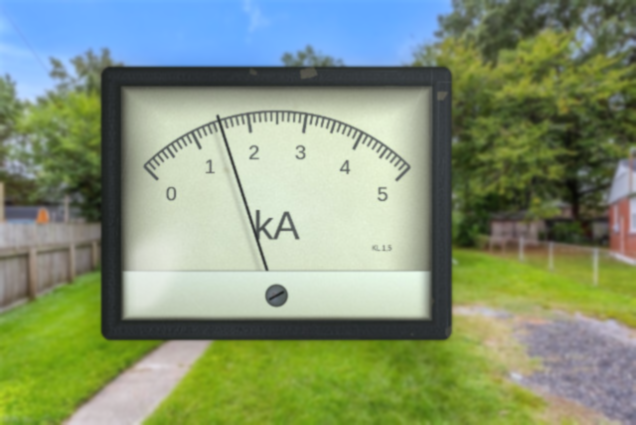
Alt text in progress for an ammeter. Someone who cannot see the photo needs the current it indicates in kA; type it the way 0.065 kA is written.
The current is 1.5 kA
